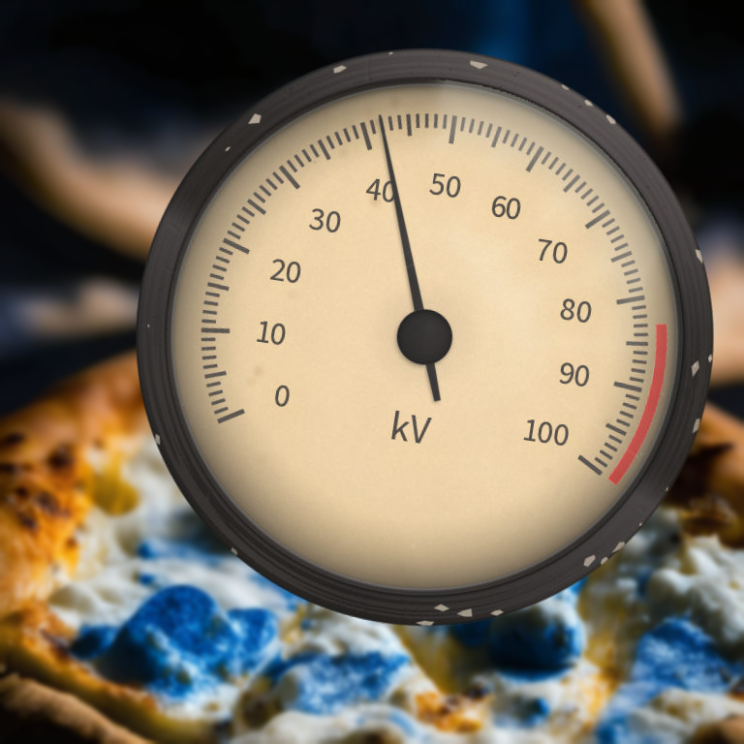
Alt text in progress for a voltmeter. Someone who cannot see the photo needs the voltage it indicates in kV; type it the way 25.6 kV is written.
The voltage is 42 kV
